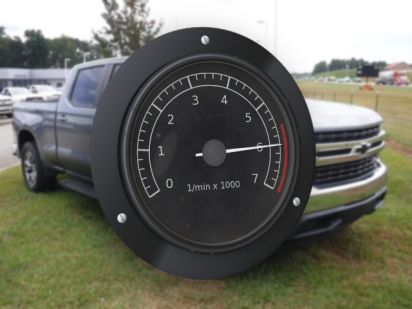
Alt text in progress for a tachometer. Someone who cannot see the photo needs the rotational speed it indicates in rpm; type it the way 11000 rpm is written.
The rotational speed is 6000 rpm
